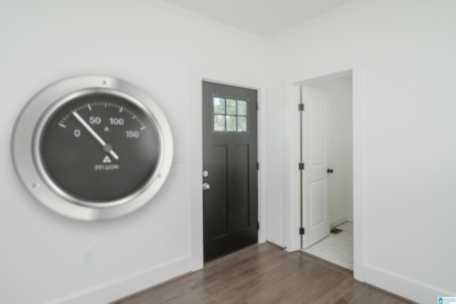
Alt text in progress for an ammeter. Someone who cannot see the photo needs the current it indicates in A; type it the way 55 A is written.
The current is 25 A
